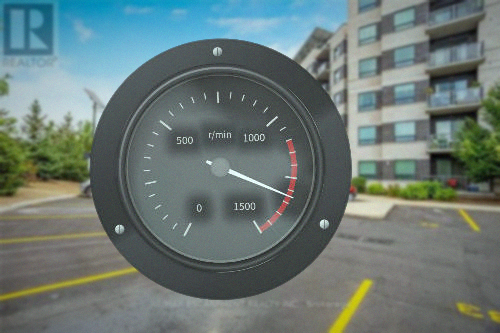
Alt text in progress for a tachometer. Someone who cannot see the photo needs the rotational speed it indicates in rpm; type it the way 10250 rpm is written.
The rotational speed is 1325 rpm
